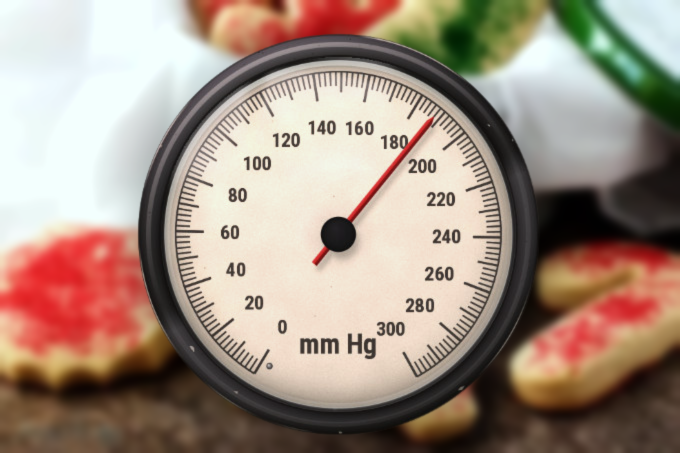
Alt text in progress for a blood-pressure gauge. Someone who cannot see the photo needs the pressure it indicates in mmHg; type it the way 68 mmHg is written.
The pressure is 188 mmHg
